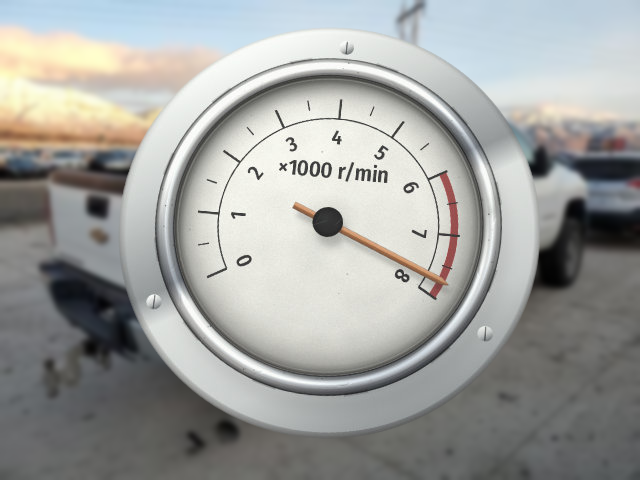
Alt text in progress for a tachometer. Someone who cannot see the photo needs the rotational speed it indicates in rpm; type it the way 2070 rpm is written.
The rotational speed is 7750 rpm
